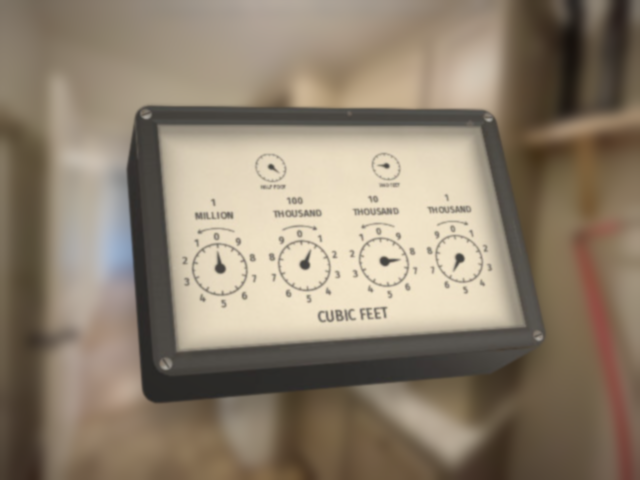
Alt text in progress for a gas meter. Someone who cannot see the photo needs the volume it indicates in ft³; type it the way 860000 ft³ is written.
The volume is 7600 ft³
